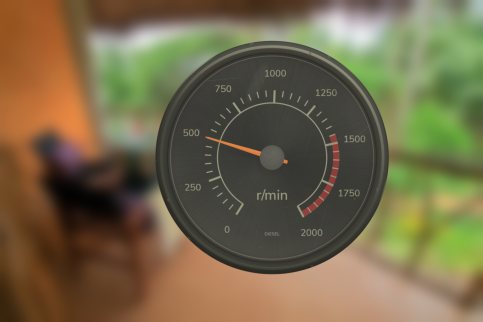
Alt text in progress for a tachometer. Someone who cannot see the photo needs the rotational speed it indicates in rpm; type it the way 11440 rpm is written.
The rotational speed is 500 rpm
